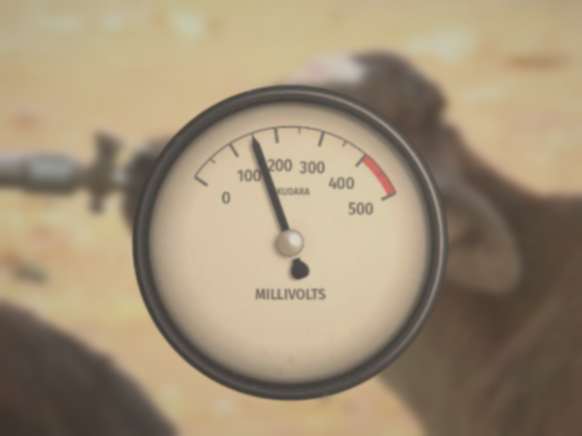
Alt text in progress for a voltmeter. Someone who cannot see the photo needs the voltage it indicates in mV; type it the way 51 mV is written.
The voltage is 150 mV
